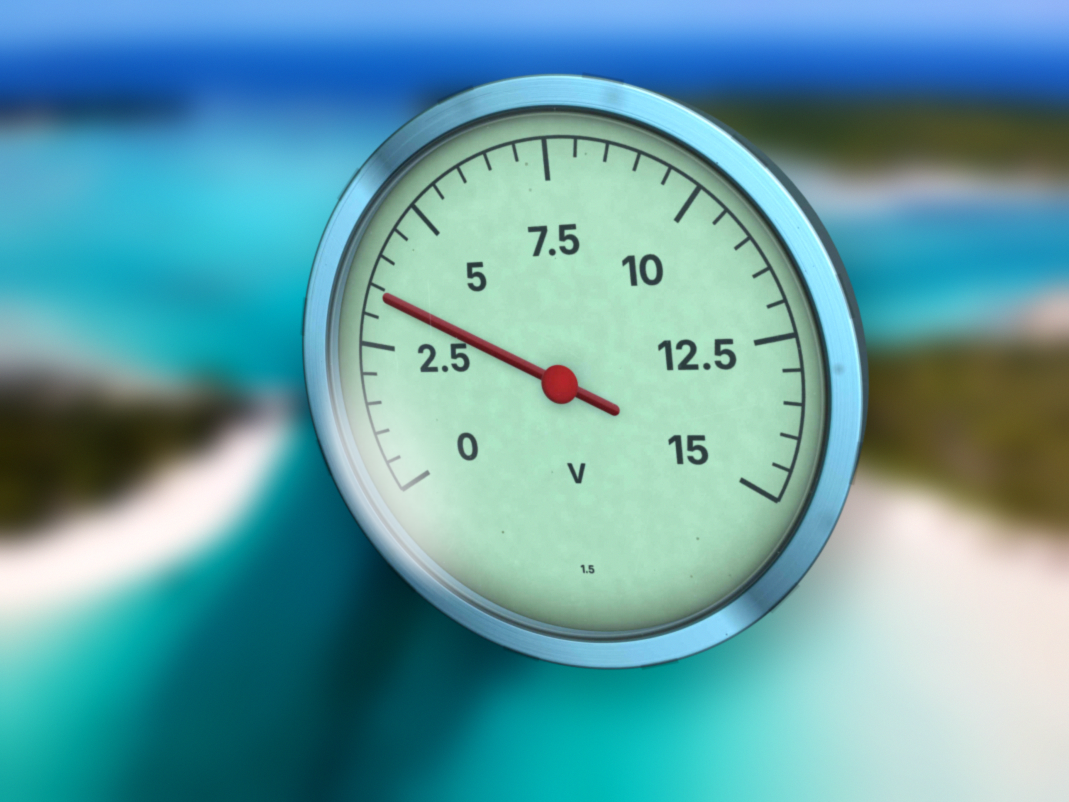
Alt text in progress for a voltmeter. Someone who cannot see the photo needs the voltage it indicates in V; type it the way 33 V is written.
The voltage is 3.5 V
